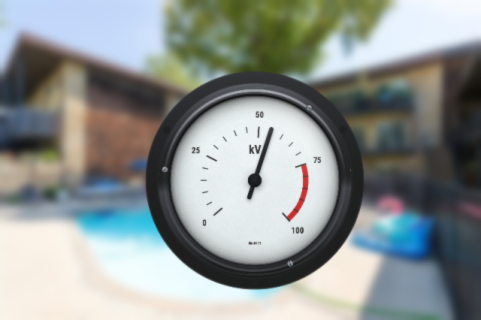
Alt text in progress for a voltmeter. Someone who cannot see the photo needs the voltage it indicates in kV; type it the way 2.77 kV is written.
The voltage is 55 kV
